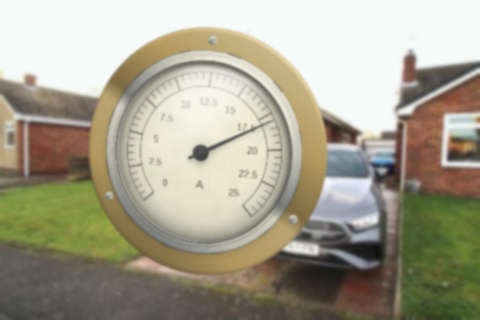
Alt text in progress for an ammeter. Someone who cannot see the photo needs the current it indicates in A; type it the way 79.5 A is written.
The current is 18 A
